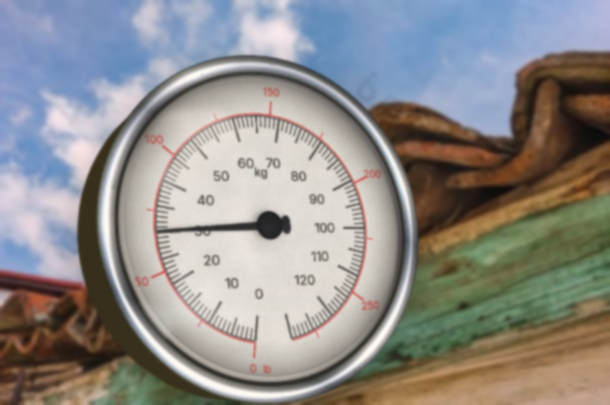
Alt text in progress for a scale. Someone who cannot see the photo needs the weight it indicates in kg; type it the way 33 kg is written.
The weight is 30 kg
